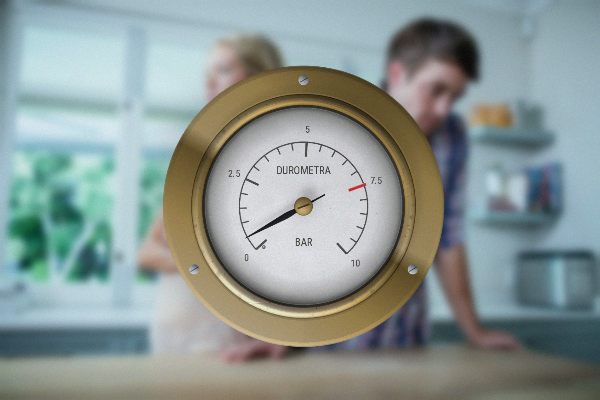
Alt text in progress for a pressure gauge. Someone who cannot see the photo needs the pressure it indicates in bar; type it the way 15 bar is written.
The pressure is 0.5 bar
